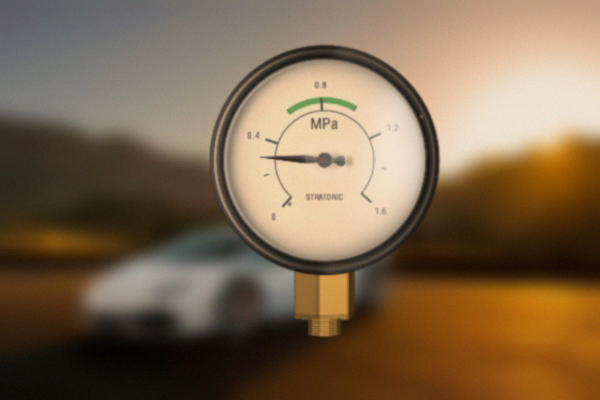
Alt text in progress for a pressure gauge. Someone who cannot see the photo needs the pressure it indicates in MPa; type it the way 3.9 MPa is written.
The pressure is 0.3 MPa
